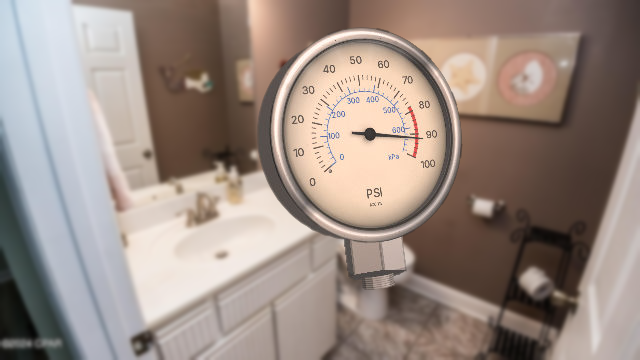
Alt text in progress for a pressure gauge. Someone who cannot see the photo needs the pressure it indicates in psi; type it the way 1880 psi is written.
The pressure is 92 psi
